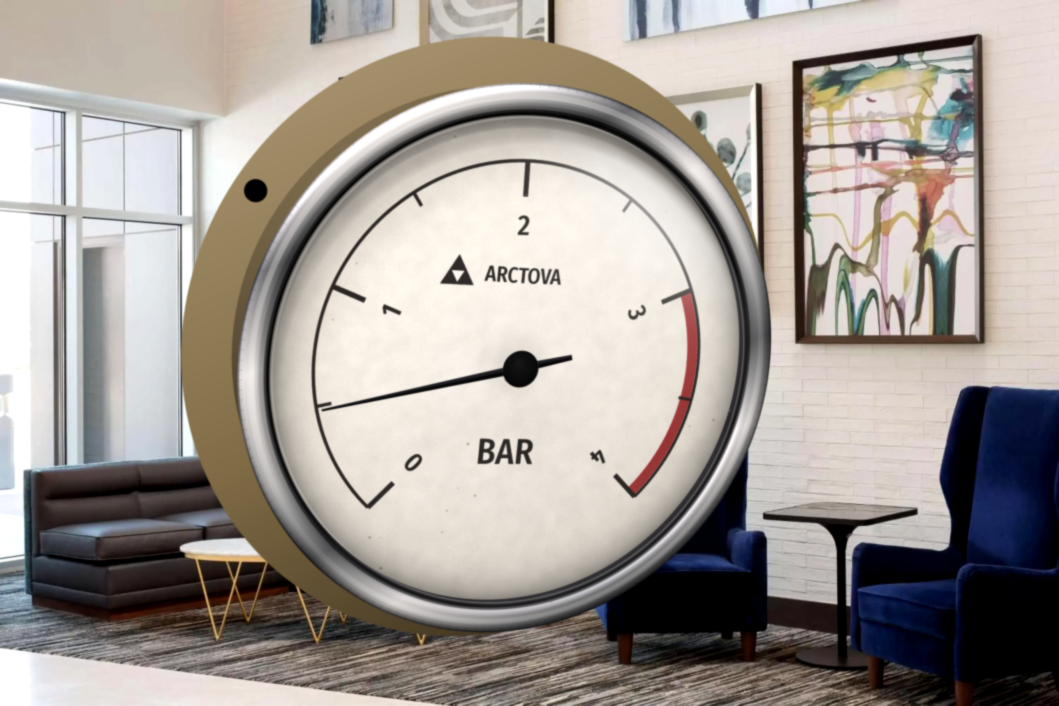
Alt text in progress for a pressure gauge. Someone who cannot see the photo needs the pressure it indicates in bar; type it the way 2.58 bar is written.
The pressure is 0.5 bar
